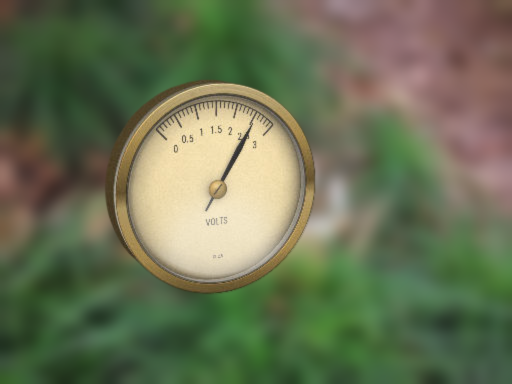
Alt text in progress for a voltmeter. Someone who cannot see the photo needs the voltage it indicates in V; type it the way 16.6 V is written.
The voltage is 2.5 V
